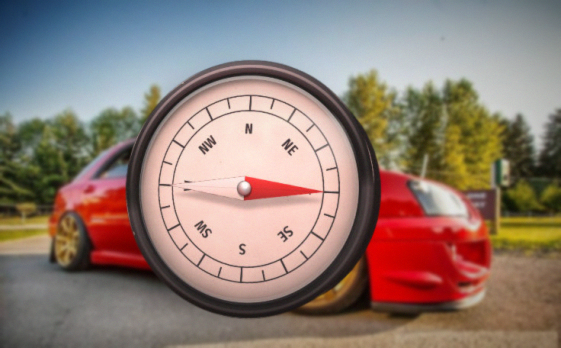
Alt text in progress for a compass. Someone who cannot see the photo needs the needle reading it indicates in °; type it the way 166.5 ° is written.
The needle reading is 90 °
